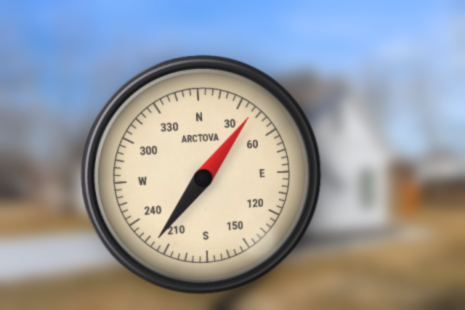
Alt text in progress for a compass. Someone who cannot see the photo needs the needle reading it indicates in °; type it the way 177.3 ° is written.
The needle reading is 40 °
